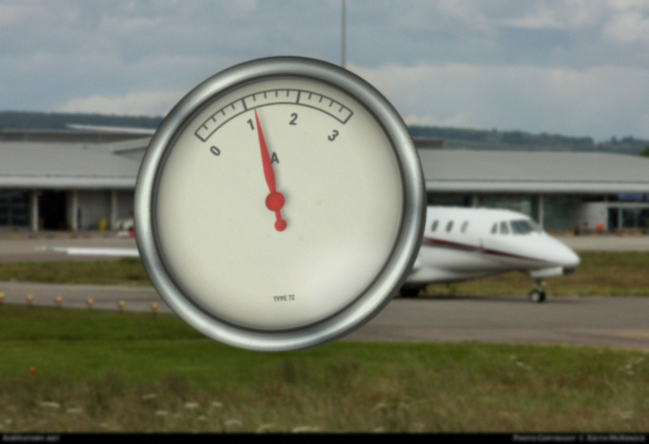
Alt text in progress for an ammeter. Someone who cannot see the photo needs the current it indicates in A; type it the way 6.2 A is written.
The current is 1.2 A
